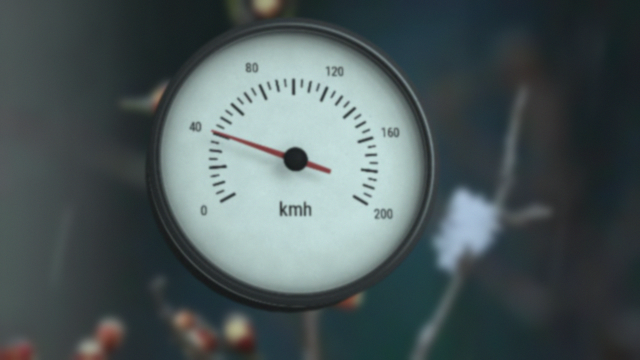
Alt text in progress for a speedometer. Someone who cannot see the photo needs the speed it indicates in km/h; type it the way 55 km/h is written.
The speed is 40 km/h
